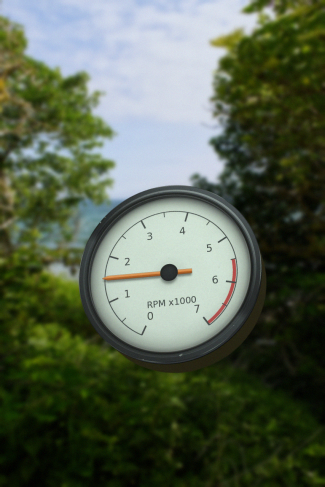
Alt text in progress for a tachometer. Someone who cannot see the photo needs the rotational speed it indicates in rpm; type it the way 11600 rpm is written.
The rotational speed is 1500 rpm
